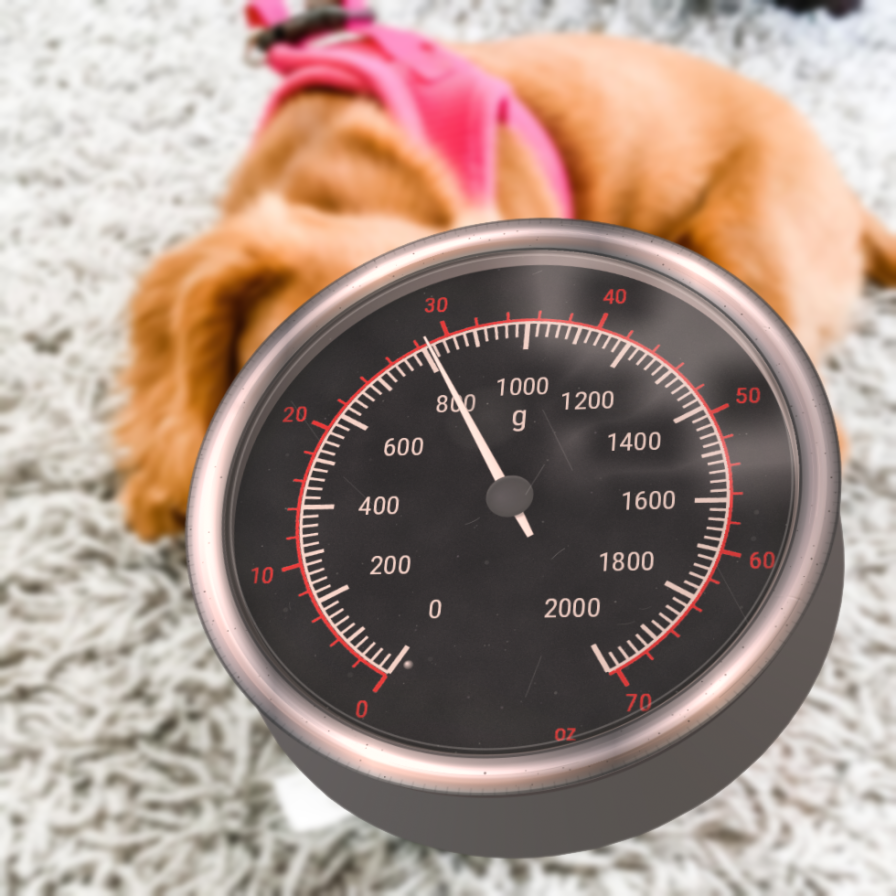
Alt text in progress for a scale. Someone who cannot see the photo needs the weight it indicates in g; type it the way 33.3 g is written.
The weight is 810 g
